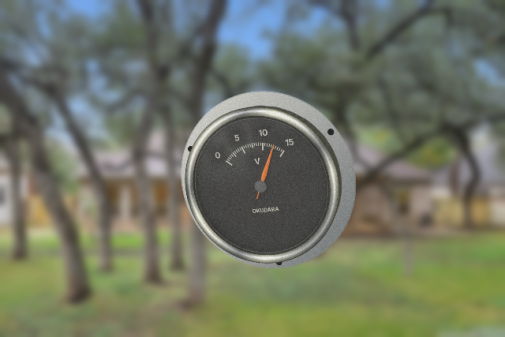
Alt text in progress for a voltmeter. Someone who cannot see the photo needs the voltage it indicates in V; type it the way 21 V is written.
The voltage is 12.5 V
